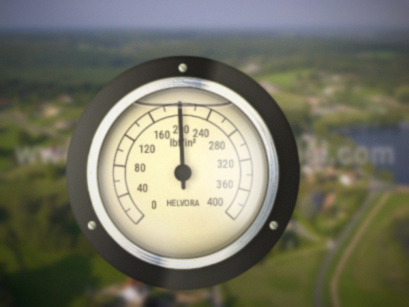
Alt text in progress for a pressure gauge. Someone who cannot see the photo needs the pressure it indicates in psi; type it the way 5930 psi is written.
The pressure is 200 psi
